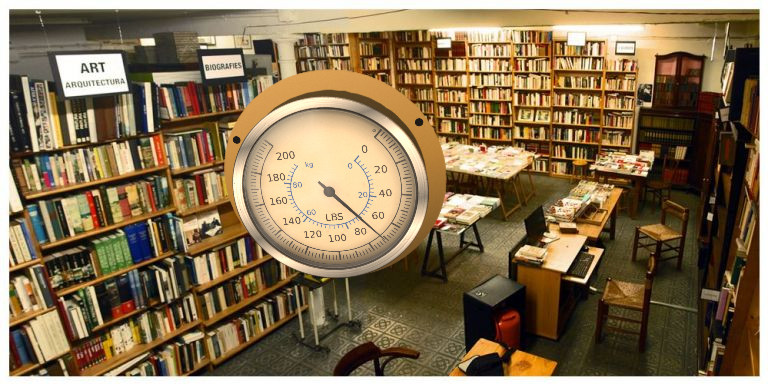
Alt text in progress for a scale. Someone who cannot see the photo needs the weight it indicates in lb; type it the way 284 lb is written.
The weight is 70 lb
